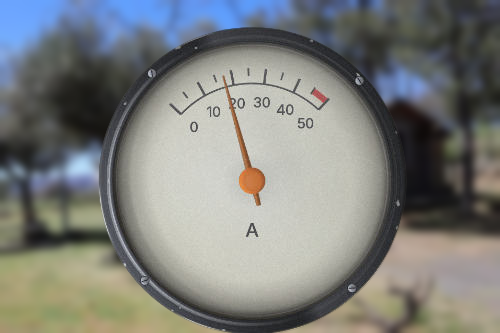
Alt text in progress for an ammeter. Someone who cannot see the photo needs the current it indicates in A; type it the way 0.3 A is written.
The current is 17.5 A
